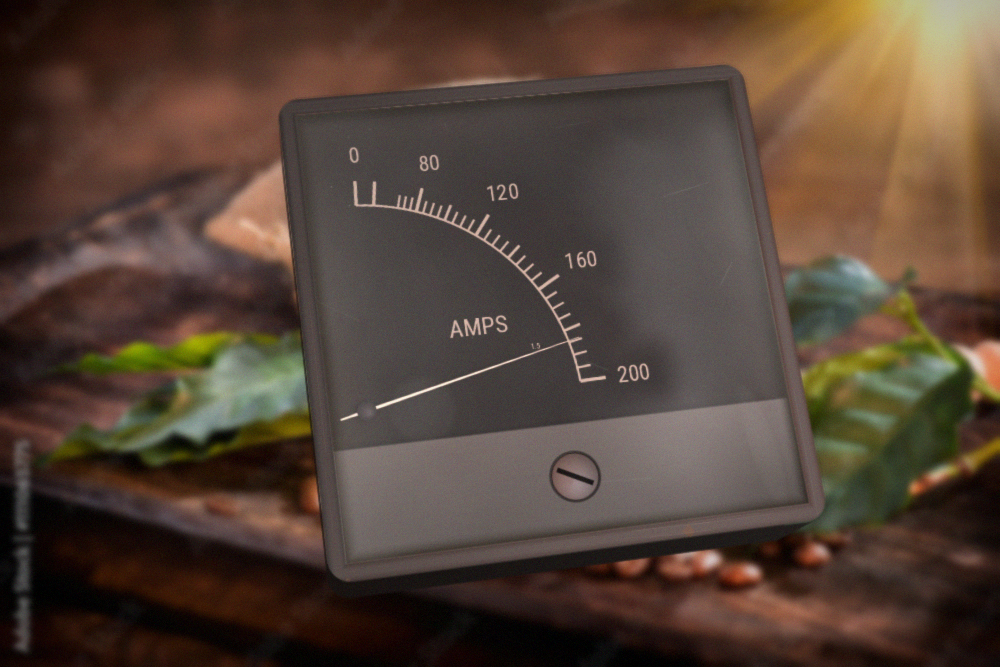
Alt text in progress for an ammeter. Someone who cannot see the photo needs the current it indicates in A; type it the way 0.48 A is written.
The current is 185 A
